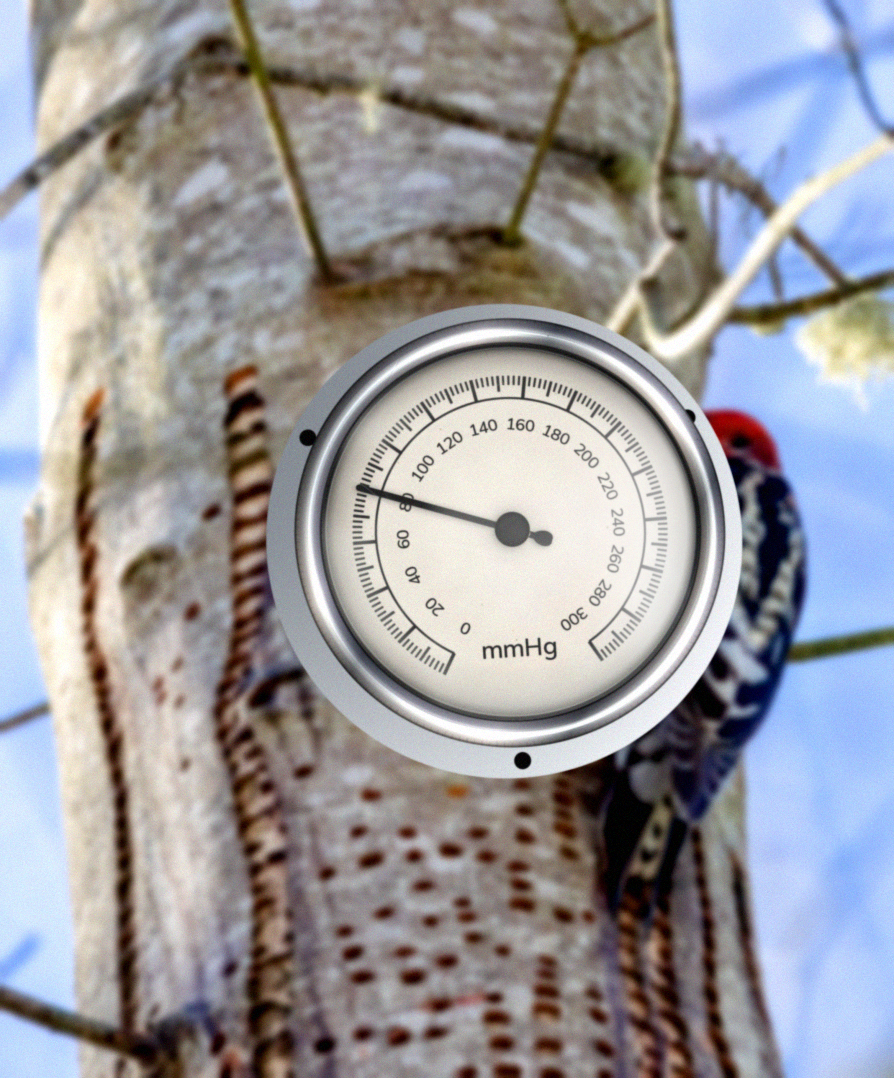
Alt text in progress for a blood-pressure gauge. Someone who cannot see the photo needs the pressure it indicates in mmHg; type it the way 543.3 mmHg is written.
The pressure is 80 mmHg
